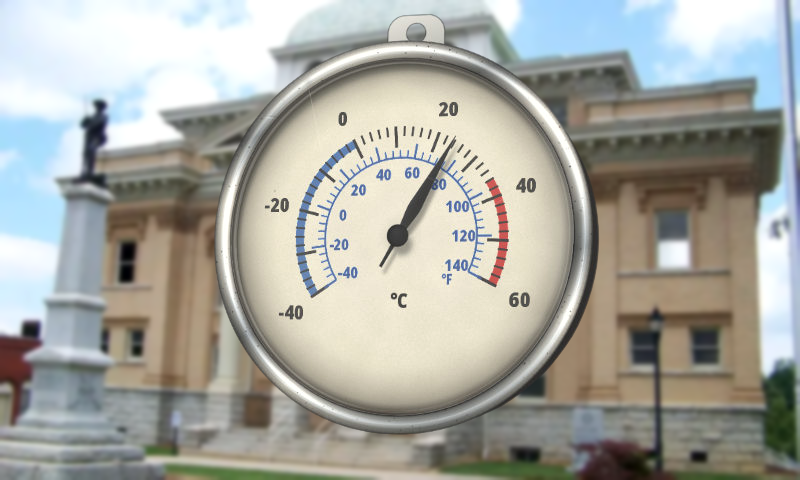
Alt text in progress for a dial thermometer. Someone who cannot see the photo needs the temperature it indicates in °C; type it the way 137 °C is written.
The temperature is 24 °C
